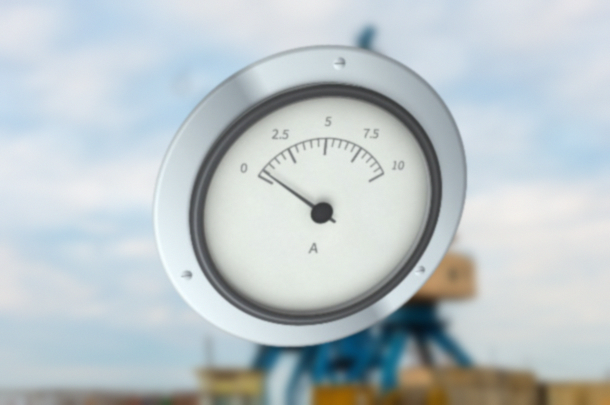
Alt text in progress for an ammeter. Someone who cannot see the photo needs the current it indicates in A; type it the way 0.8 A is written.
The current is 0.5 A
